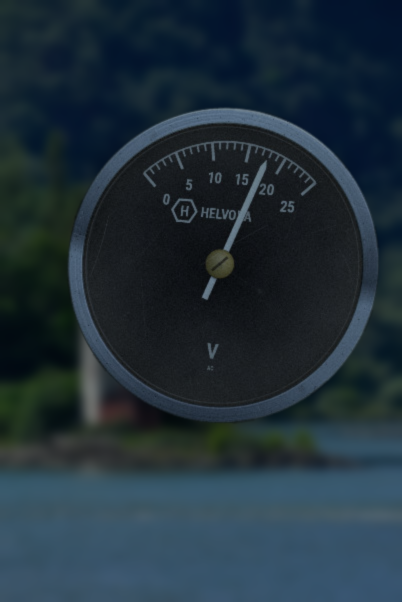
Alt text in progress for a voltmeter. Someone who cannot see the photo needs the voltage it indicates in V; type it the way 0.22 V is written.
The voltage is 18 V
